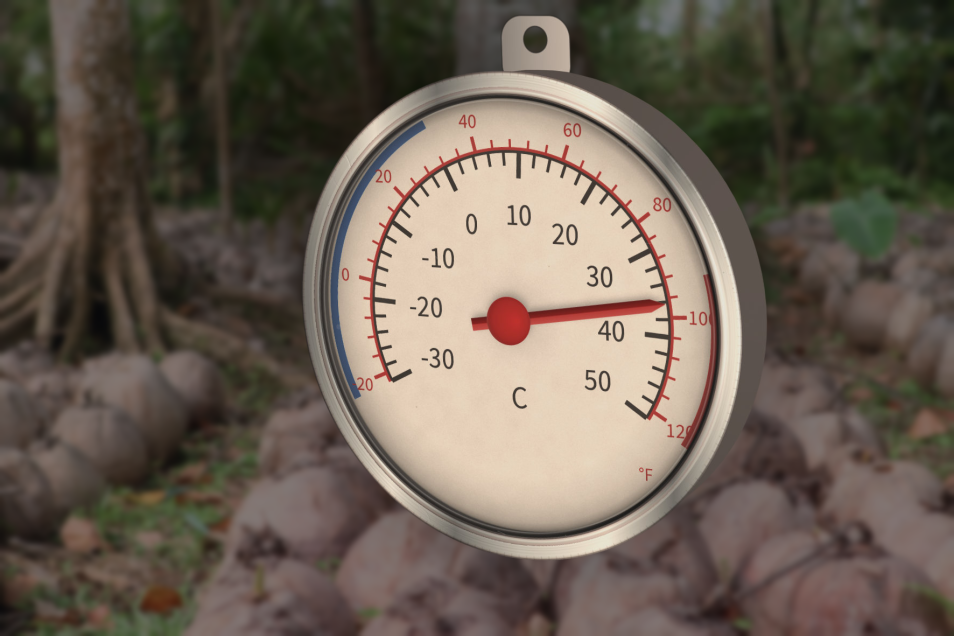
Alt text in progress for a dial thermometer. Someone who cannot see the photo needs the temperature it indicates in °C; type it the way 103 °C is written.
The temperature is 36 °C
